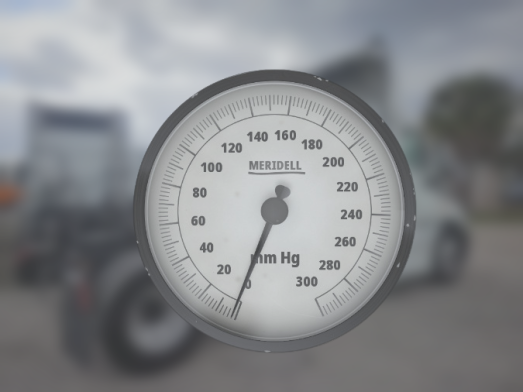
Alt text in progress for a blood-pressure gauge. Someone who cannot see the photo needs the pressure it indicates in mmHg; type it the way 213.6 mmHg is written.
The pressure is 2 mmHg
